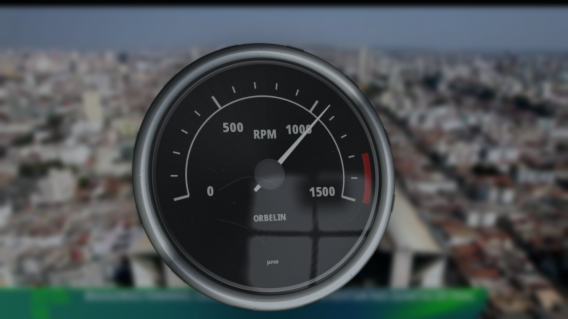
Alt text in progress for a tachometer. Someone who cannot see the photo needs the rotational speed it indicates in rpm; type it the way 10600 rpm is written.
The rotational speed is 1050 rpm
